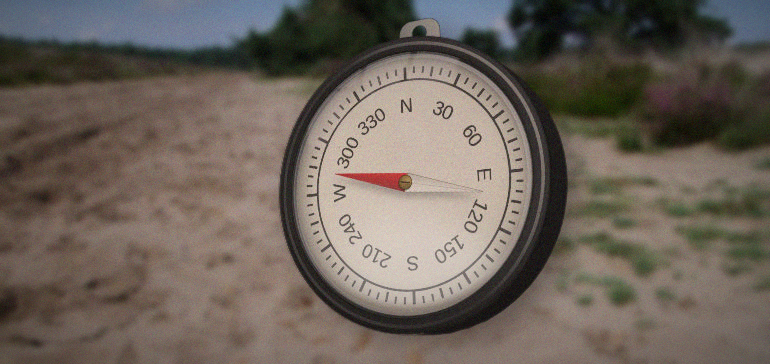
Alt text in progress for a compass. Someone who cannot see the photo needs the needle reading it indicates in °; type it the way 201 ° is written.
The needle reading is 282.5 °
